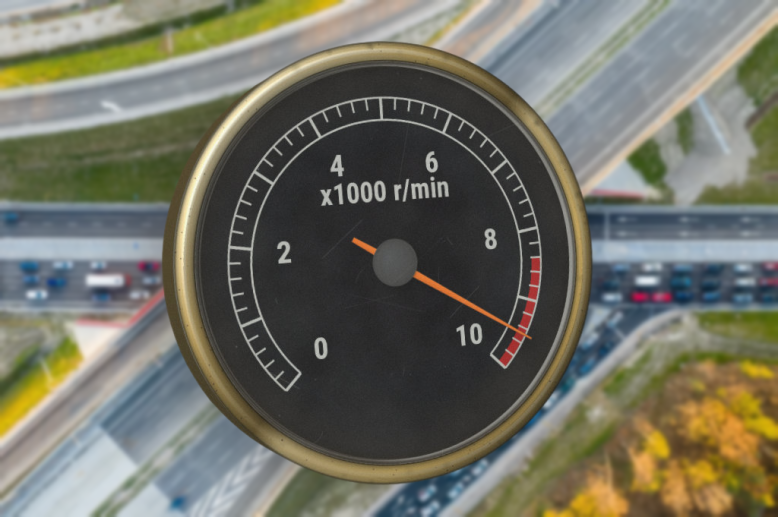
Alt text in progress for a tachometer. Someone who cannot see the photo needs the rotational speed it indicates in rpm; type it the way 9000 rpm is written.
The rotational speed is 9500 rpm
